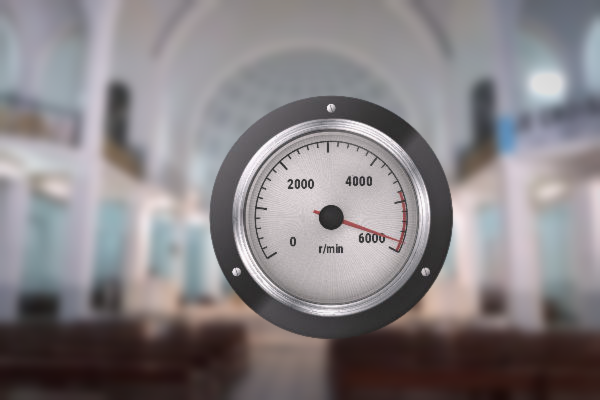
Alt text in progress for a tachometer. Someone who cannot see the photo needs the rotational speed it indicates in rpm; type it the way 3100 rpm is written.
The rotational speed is 5800 rpm
